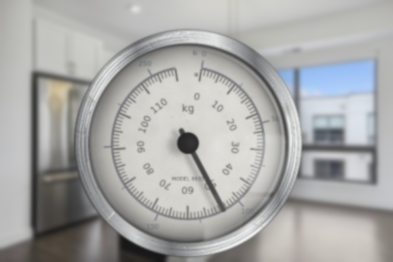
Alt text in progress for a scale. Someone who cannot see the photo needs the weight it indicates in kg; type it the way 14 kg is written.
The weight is 50 kg
